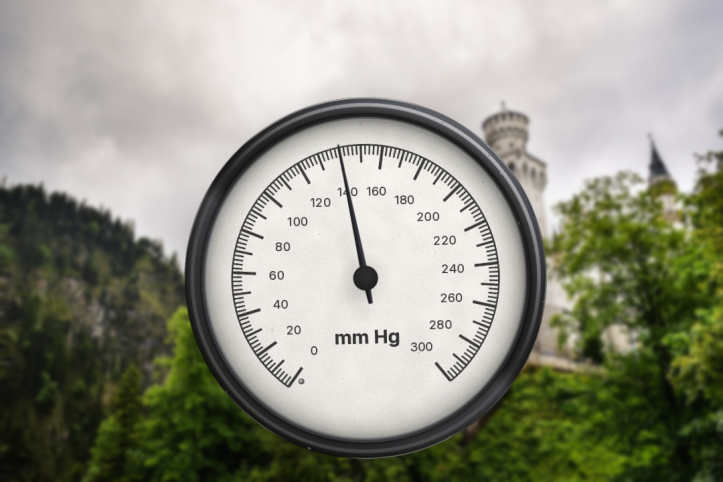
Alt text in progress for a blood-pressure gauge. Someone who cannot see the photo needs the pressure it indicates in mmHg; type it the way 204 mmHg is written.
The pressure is 140 mmHg
